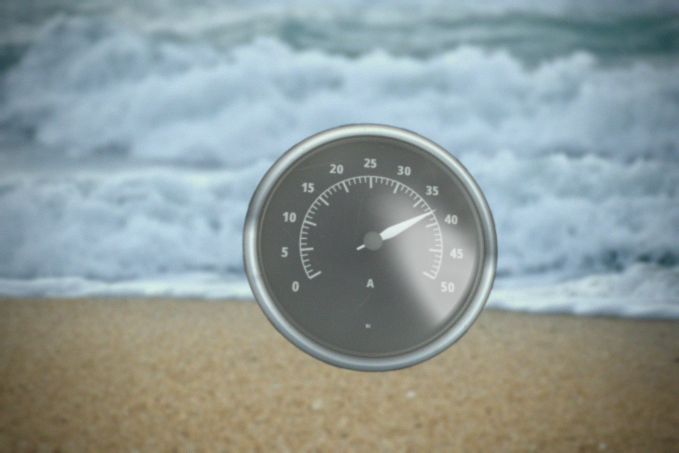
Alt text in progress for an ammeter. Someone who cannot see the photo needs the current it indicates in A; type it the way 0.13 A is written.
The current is 38 A
